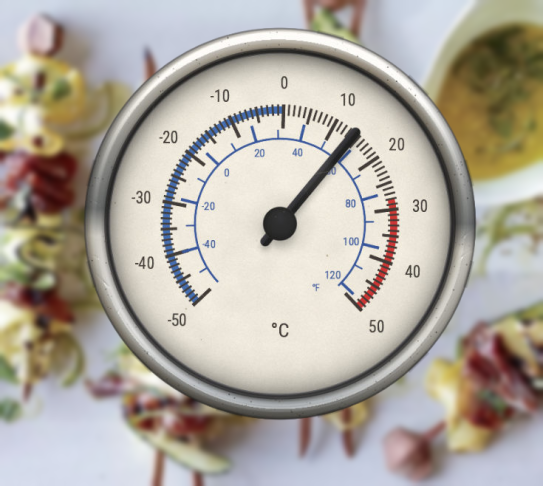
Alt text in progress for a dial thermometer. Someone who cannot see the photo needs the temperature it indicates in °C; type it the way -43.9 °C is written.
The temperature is 14 °C
